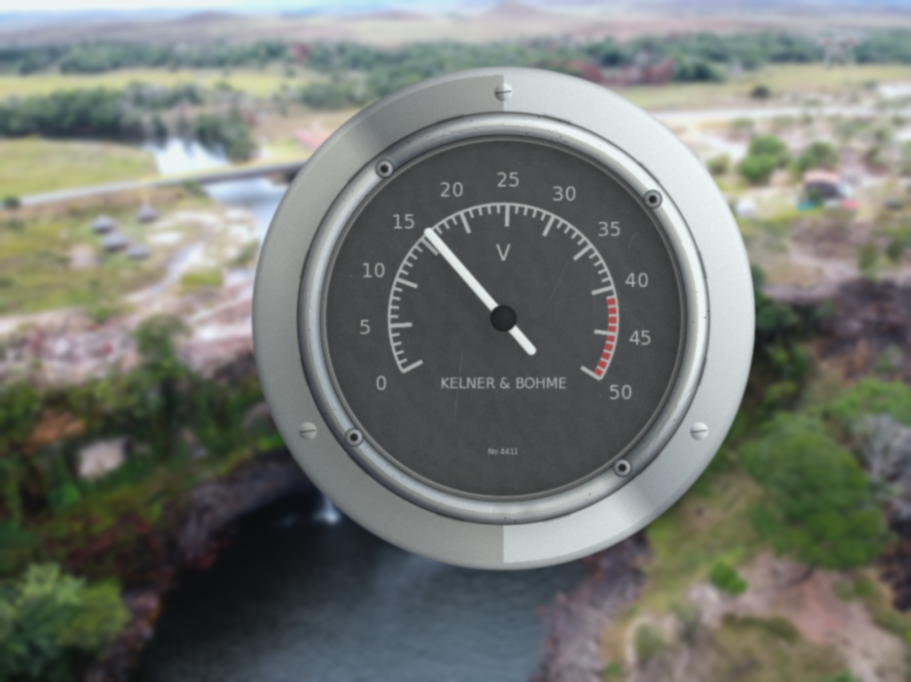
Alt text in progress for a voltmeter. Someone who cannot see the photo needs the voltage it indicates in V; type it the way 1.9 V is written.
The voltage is 16 V
